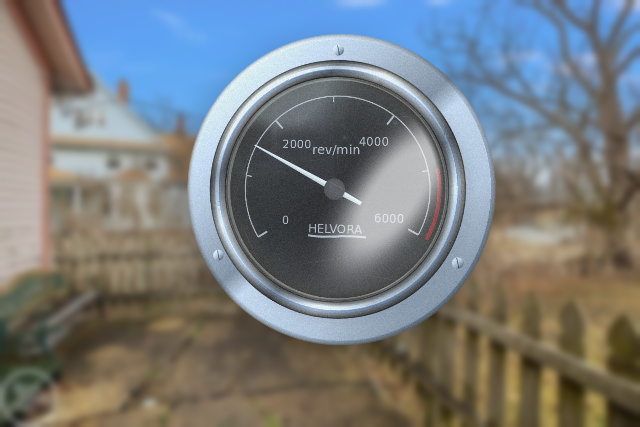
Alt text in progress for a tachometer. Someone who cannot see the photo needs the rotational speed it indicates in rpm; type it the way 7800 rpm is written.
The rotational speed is 1500 rpm
